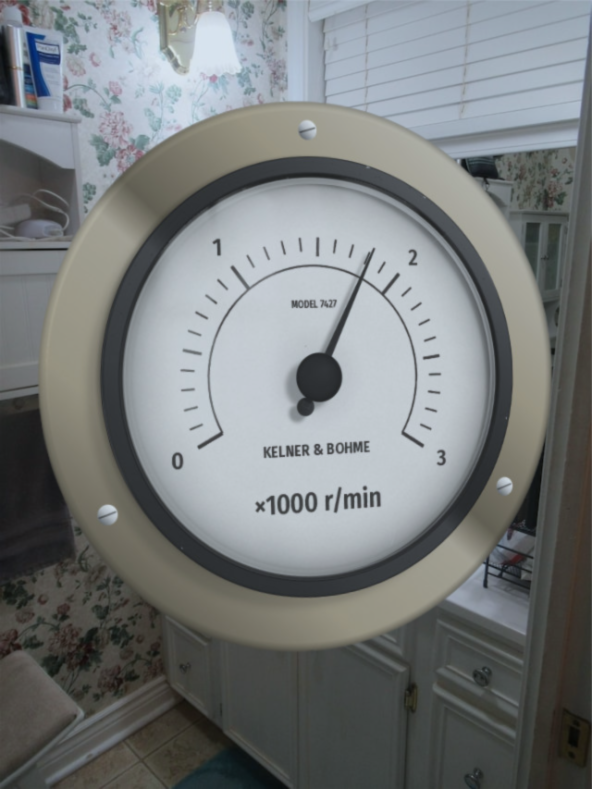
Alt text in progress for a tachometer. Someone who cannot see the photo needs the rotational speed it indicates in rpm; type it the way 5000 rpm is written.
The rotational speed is 1800 rpm
